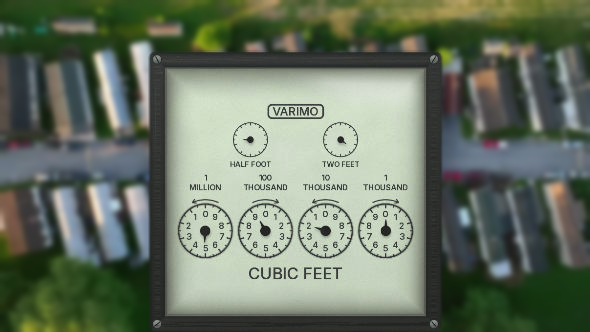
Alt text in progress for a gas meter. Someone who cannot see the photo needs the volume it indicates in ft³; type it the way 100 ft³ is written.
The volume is 492000 ft³
